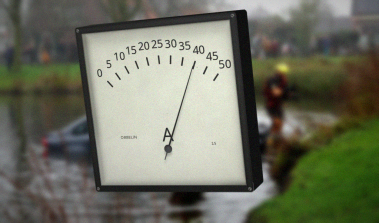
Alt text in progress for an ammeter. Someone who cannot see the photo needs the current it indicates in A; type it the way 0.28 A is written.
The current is 40 A
